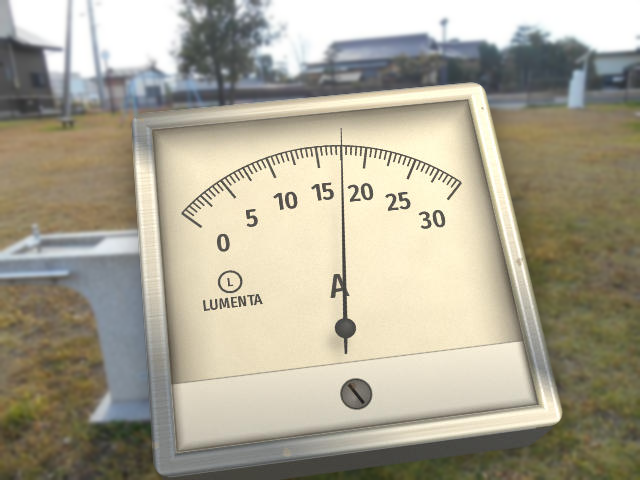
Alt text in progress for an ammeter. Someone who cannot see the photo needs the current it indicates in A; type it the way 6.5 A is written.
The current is 17.5 A
